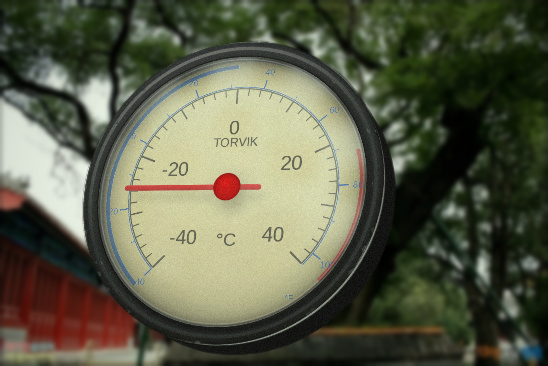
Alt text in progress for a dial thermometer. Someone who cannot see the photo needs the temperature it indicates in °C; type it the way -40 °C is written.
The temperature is -26 °C
